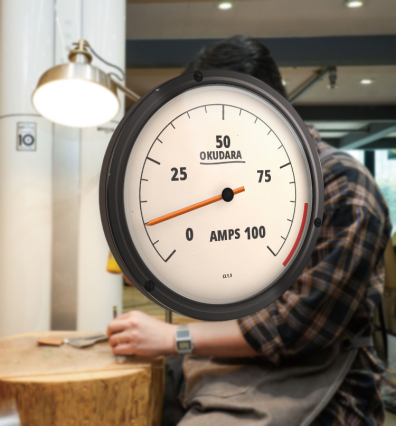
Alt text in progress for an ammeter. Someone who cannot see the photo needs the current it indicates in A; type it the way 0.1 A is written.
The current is 10 A
